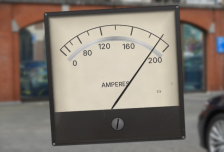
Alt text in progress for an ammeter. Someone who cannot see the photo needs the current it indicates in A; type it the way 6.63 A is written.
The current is 190 A
